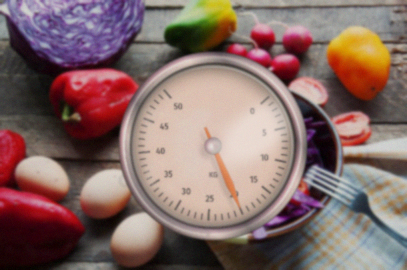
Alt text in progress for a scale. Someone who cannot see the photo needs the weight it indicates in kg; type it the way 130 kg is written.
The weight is 20 kg
